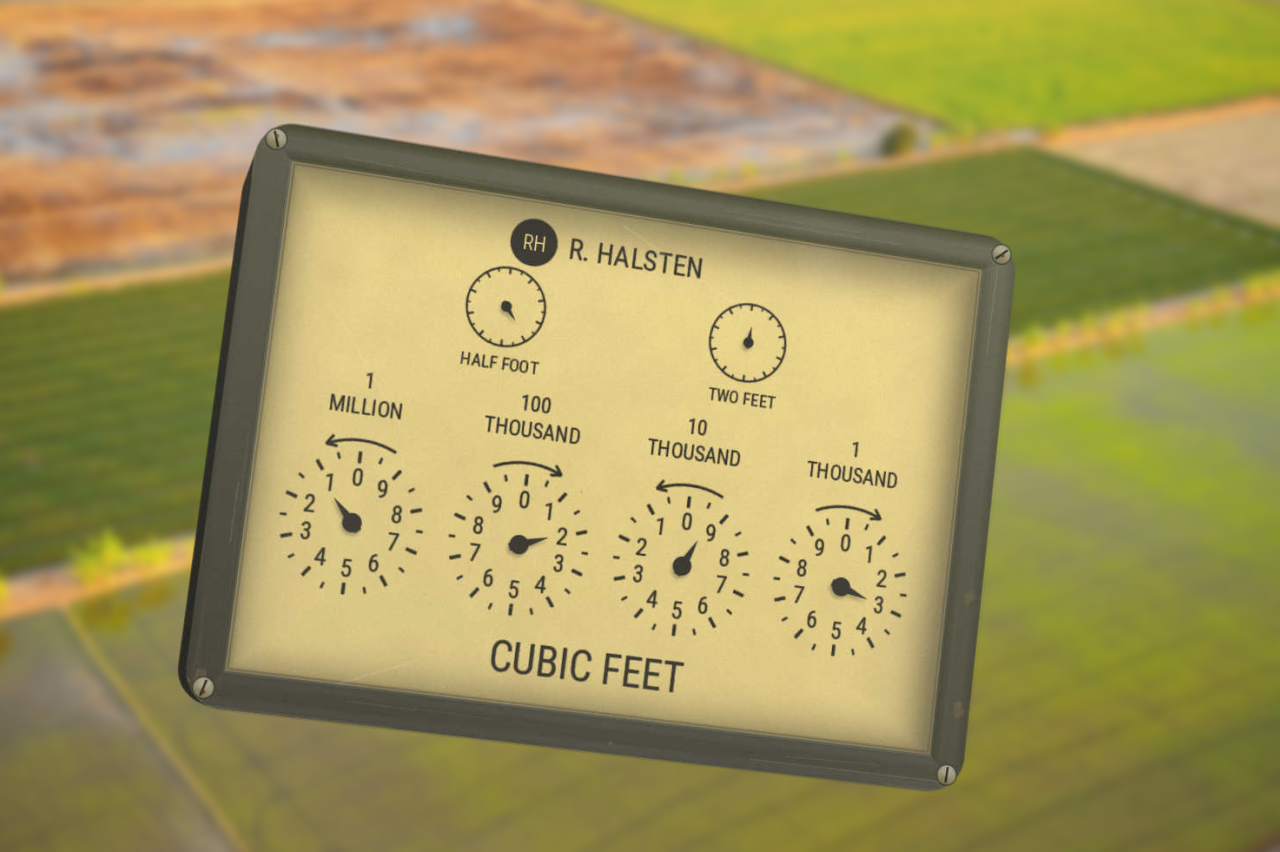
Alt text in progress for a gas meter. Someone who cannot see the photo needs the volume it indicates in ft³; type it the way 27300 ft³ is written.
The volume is 119300 ft³
